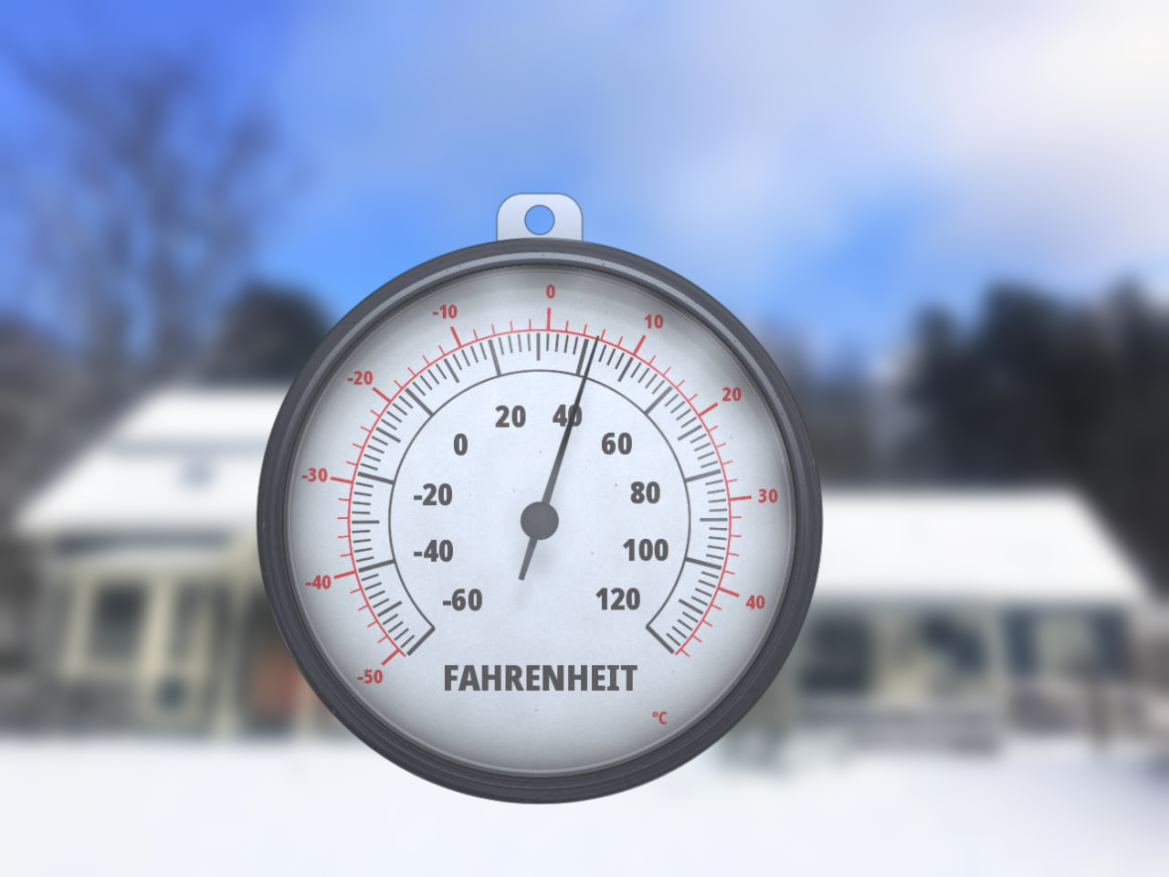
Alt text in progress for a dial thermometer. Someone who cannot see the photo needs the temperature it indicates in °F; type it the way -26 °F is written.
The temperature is 42 °F
